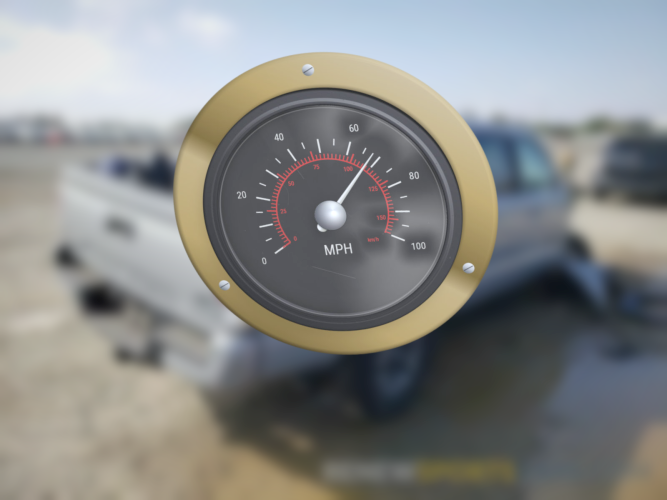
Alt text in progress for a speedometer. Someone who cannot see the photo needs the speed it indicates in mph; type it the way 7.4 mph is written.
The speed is 67.5 mph
